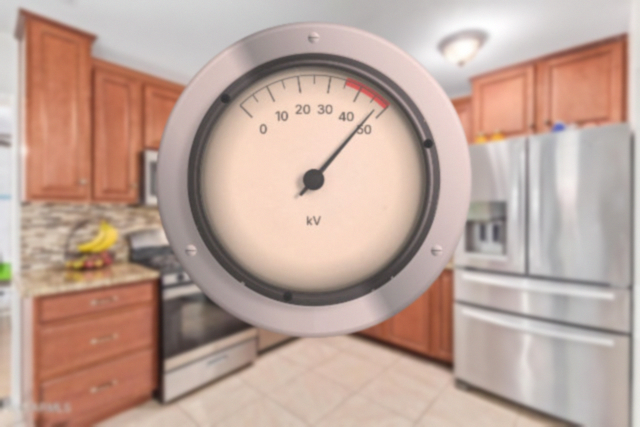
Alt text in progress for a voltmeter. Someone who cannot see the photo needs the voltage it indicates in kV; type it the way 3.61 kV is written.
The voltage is 47.5 kV
